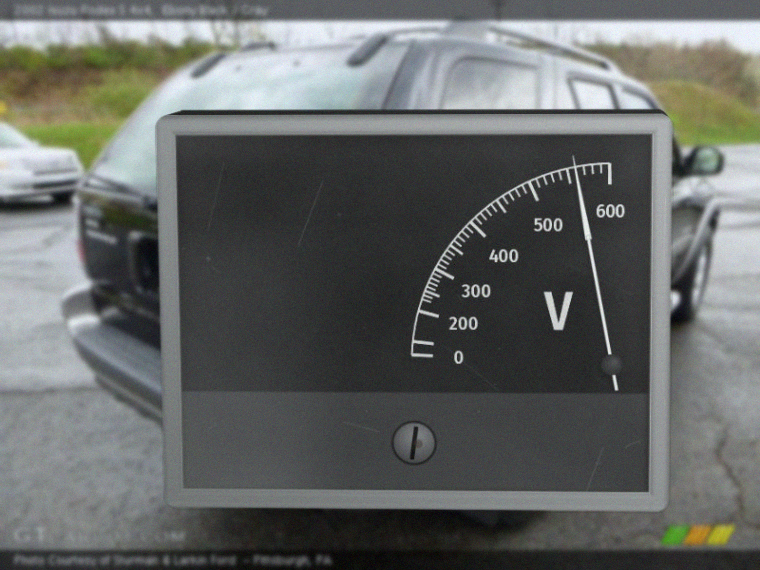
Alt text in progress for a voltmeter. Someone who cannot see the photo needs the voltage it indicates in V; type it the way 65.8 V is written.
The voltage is 560 V
